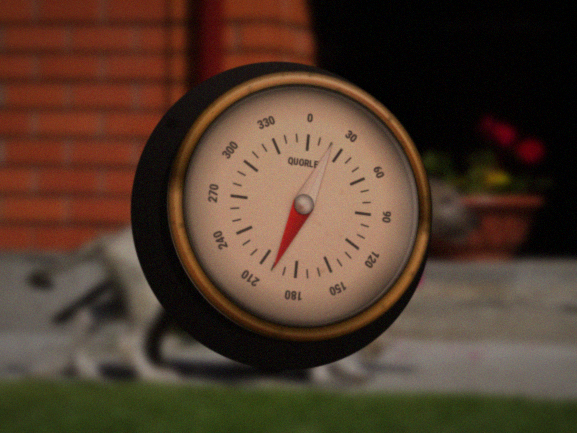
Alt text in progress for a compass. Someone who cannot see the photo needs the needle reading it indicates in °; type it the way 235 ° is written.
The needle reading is 200 °
